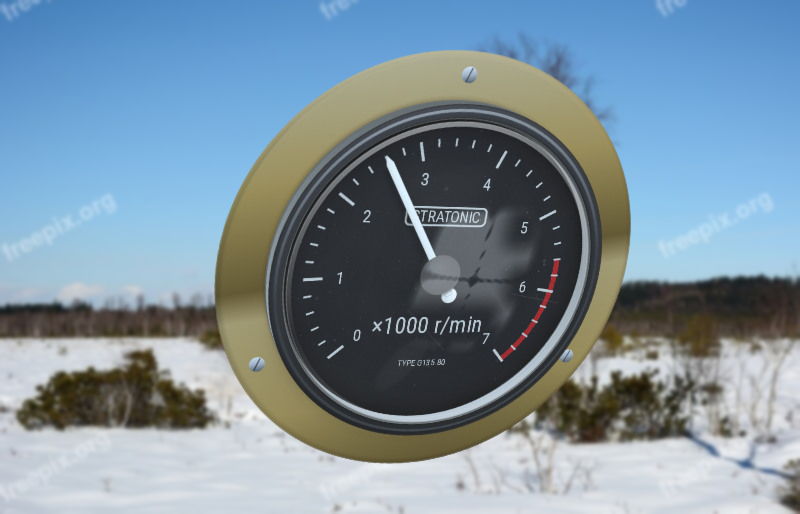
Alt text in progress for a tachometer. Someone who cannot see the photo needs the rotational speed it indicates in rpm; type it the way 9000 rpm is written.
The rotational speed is 2600 rpm
